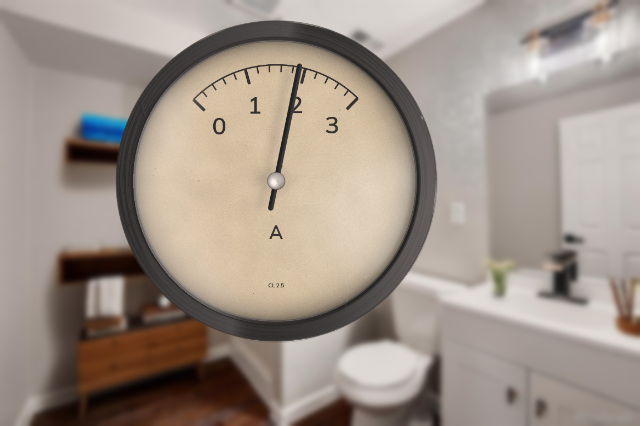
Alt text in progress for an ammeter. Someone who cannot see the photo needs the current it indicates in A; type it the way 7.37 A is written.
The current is 1.9 A
